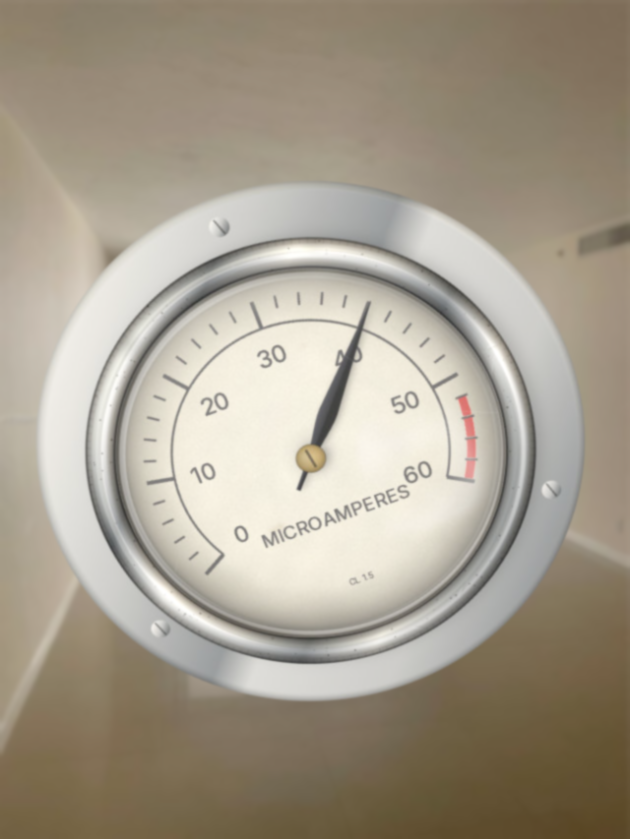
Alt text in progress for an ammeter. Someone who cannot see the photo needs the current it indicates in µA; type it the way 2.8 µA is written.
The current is 40 µA
